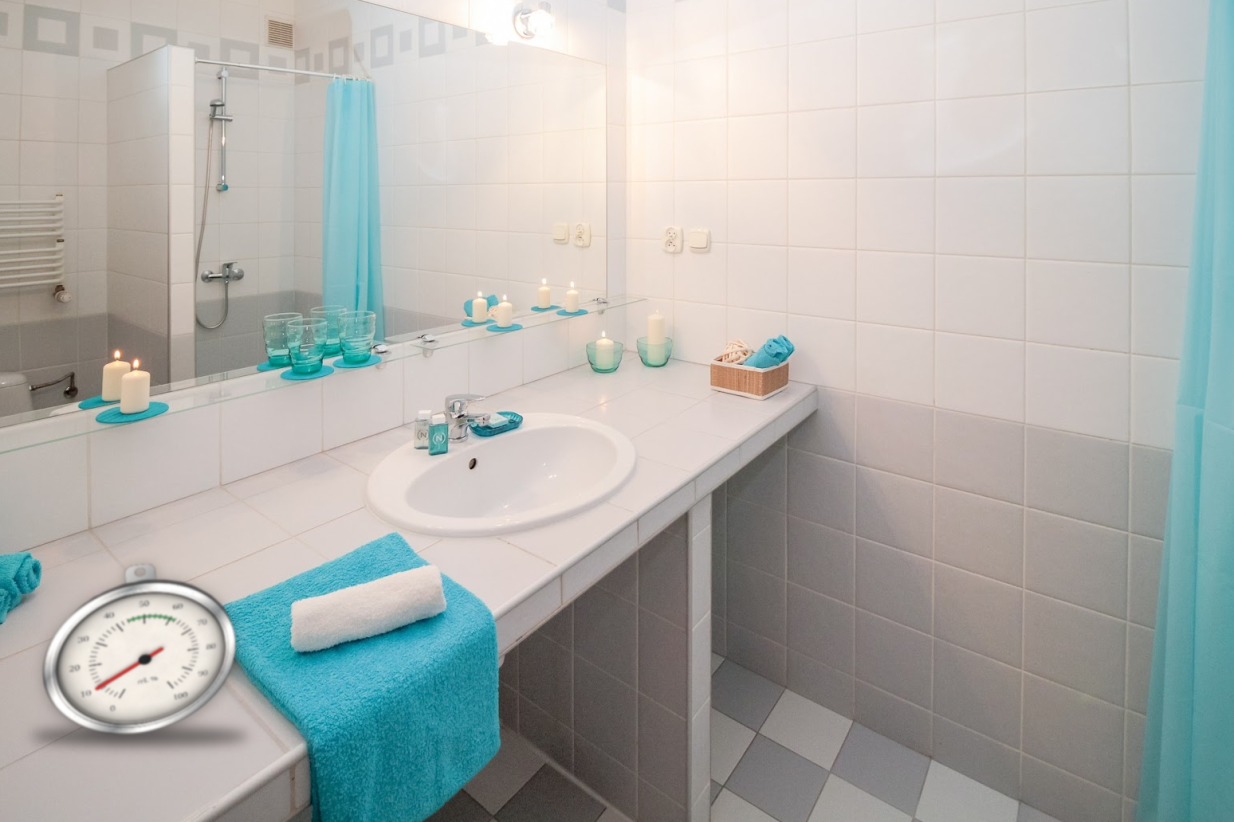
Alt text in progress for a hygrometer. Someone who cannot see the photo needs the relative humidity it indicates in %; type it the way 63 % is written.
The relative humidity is 10 %
